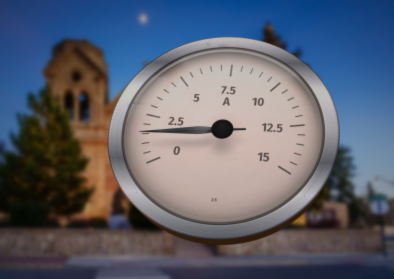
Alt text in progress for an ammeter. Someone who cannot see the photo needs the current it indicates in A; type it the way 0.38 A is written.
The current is 1.5 A
